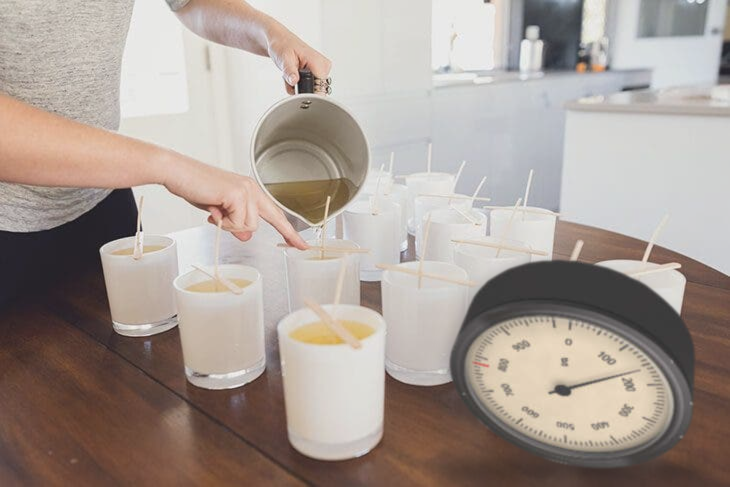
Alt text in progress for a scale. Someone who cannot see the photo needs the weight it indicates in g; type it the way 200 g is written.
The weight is 150 g
